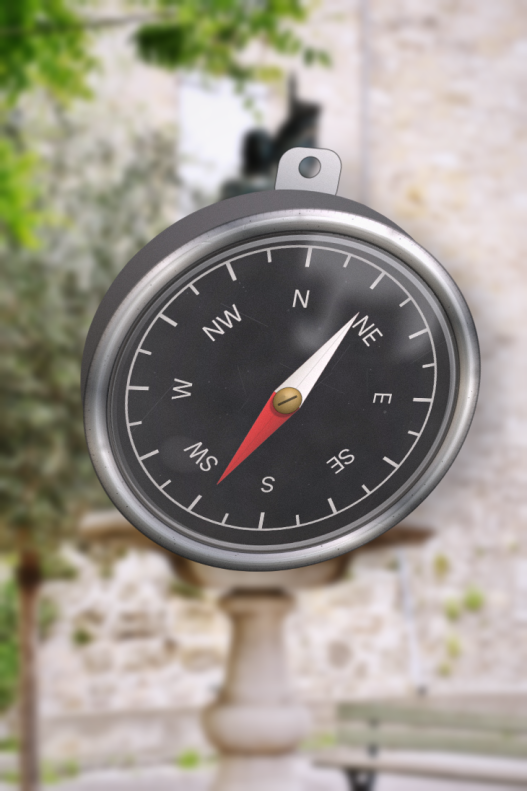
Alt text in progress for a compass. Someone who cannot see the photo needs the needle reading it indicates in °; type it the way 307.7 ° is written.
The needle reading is 210 °
